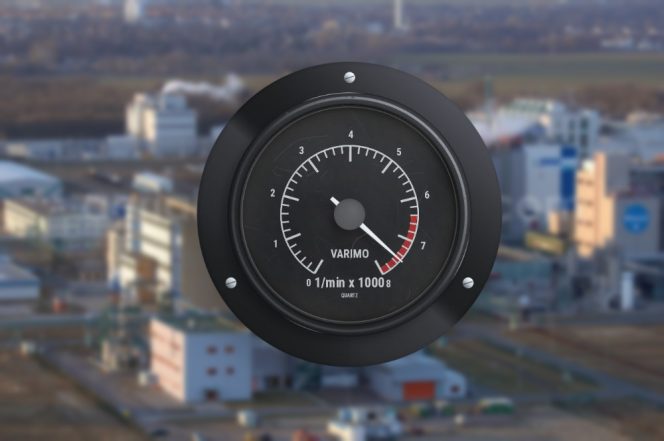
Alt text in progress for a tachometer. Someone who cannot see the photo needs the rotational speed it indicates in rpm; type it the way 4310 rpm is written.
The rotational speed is 7500 rpm
